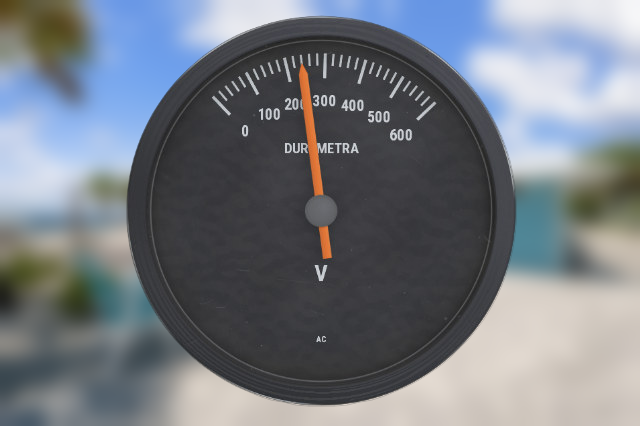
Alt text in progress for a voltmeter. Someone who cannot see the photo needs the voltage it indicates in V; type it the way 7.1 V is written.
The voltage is 240 V
